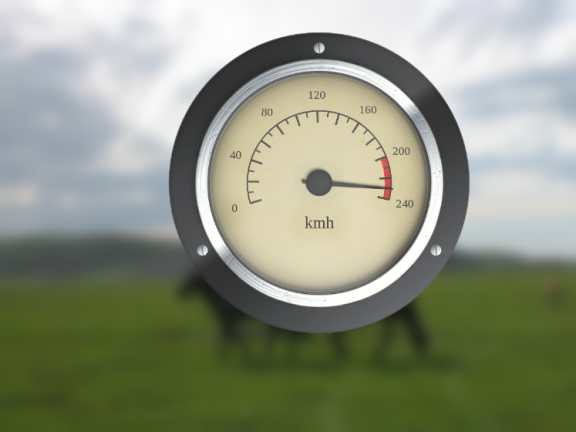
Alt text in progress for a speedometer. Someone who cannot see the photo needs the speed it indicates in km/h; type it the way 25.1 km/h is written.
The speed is 230 km/h
